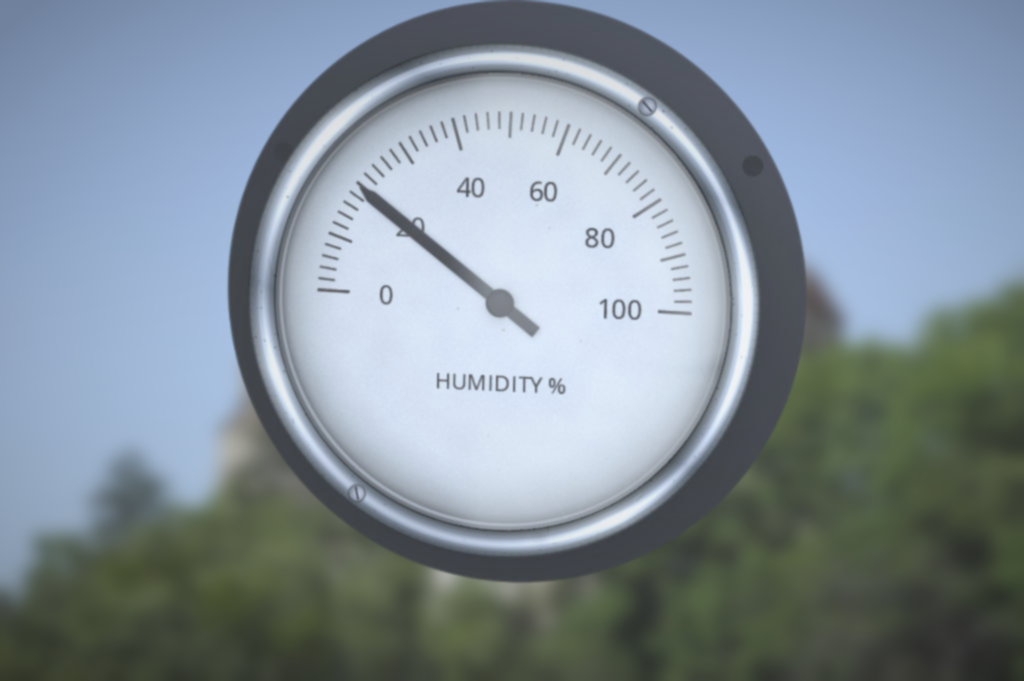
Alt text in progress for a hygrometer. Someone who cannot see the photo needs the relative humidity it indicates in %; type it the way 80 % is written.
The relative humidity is 20 %
